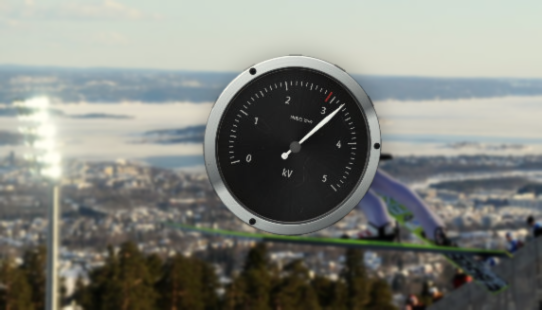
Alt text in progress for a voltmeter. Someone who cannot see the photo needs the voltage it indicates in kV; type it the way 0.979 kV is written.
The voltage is 3.2 kV
